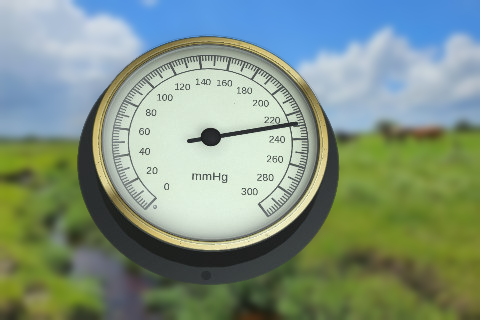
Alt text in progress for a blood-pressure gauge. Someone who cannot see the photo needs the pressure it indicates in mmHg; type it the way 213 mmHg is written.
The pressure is 230 mmHg
